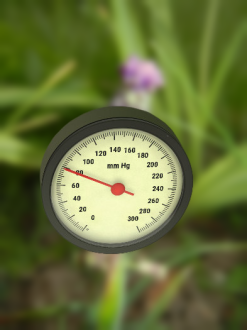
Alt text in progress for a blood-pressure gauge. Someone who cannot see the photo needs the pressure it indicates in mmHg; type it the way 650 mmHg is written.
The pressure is 80 mmHg
